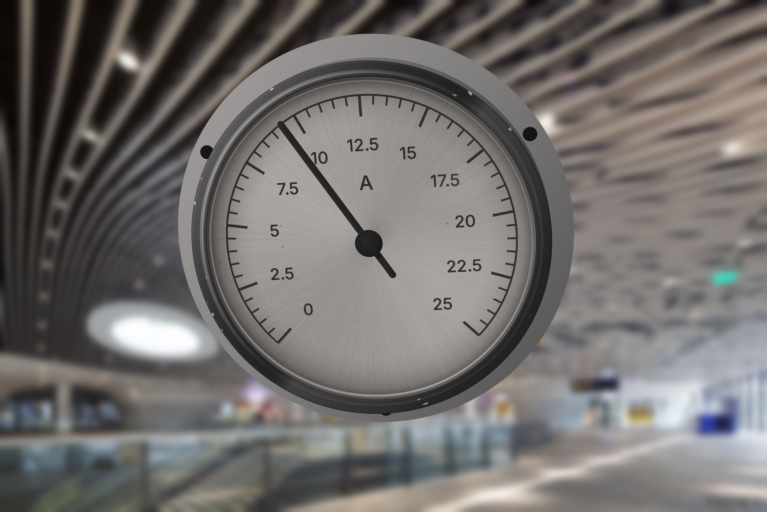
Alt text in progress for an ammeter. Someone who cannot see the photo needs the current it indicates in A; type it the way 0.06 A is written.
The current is 9.5 A
